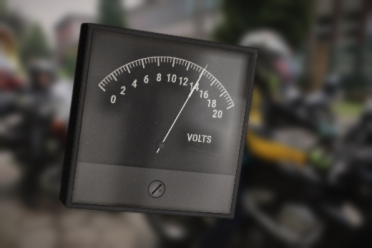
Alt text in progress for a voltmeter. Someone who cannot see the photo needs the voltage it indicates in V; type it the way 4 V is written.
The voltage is 14 V
